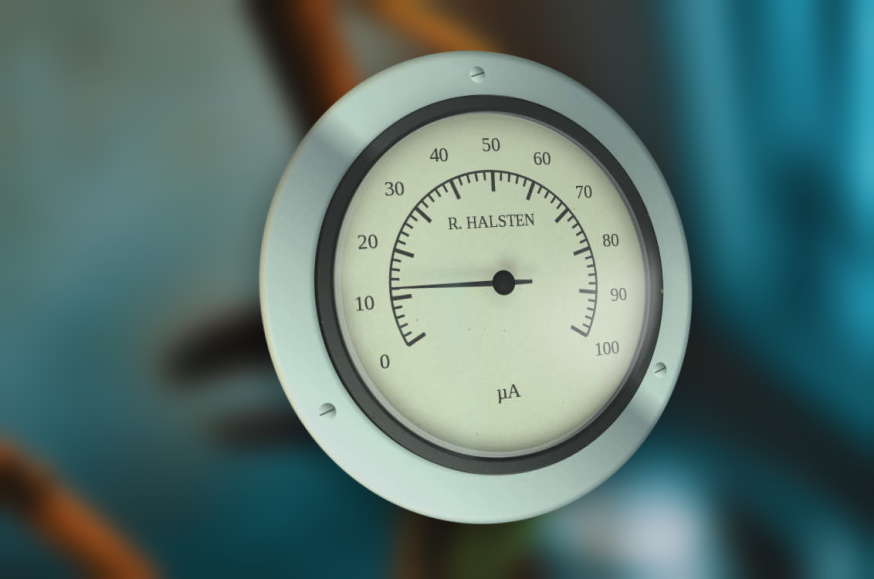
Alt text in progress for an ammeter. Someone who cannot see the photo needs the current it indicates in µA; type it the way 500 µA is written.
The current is 12 µA
